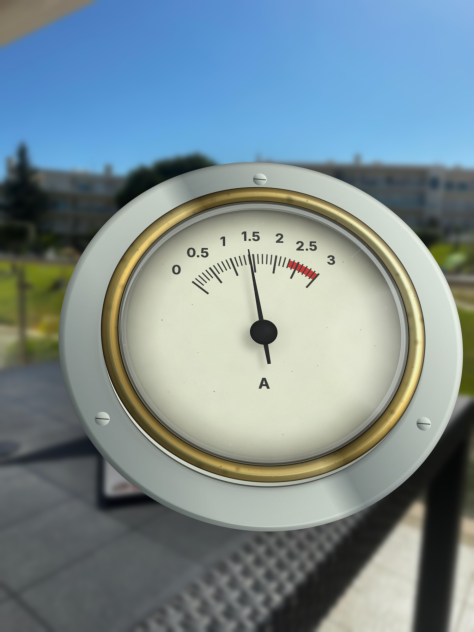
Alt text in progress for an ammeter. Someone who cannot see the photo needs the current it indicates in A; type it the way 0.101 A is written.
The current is 1.4 A
